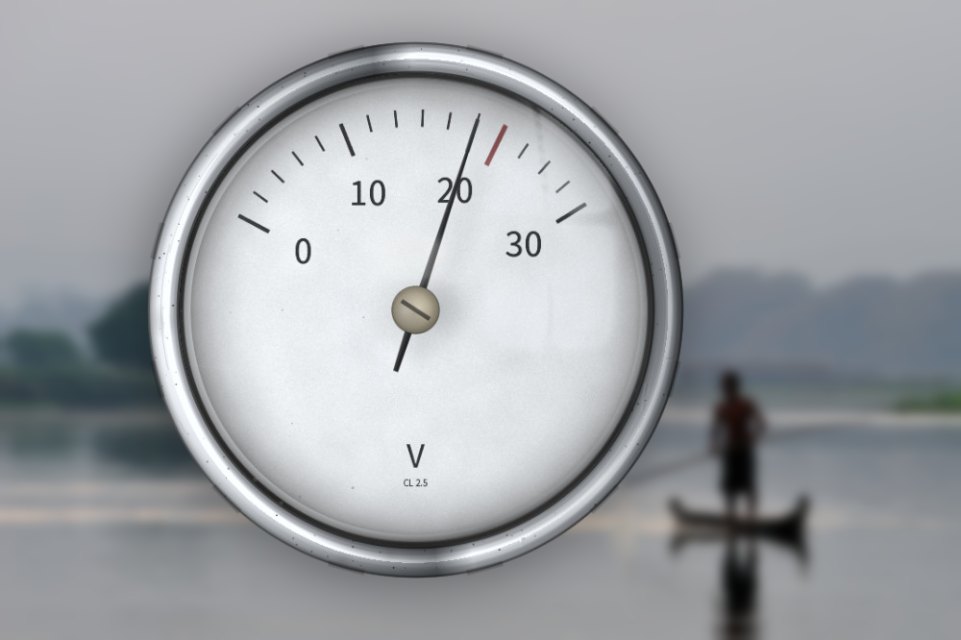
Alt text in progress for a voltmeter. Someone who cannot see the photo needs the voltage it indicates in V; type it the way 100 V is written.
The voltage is 20 V
